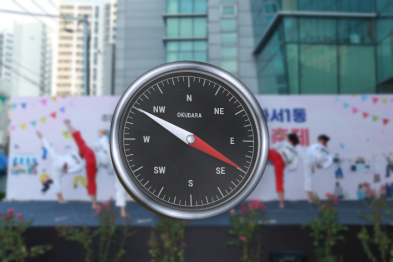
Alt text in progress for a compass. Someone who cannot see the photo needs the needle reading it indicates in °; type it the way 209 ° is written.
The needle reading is 120 °
